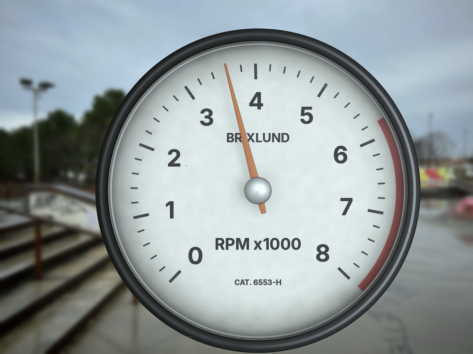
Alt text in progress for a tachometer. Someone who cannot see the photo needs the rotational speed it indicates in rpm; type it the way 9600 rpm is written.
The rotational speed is 3600 rpm
